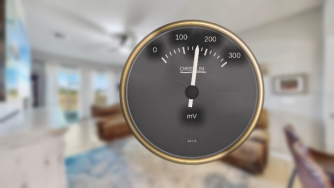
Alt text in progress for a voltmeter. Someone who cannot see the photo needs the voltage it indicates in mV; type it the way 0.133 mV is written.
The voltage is 160 mV
